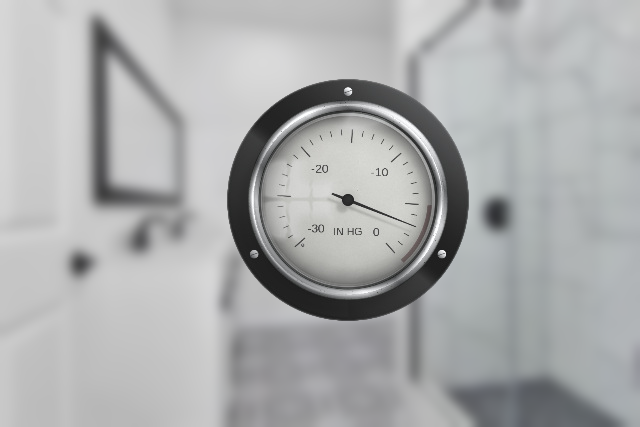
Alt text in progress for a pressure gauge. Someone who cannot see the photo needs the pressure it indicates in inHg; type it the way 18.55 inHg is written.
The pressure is -3 inHg
